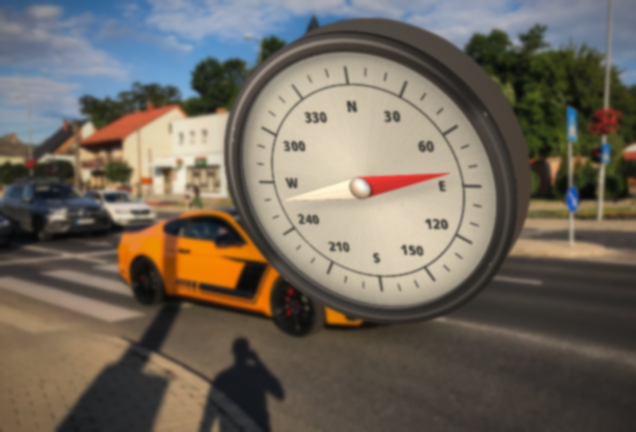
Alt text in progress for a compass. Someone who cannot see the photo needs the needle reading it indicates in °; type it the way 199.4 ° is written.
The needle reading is 80 °
